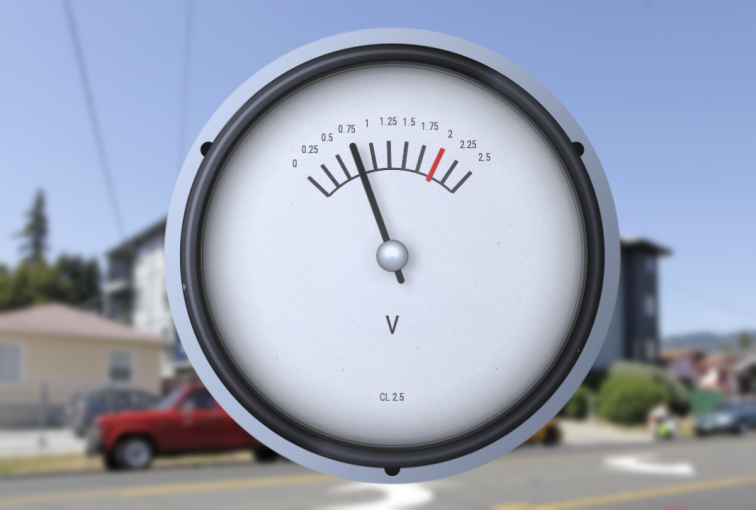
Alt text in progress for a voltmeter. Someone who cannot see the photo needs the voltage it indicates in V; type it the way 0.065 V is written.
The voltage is 0.75 V
